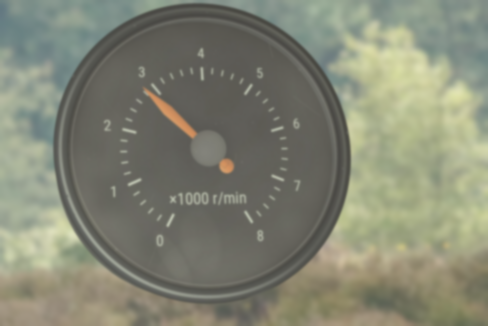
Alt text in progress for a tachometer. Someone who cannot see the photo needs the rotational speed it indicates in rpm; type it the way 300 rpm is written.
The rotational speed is 2800 rpm
